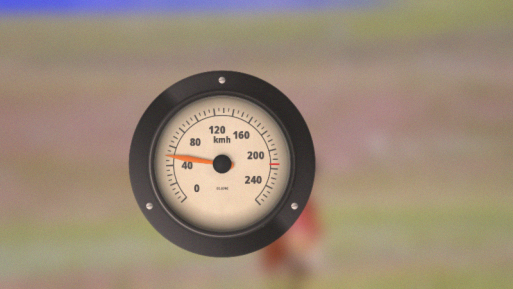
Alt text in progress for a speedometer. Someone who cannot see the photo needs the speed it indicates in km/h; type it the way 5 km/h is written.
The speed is 50 km/h
